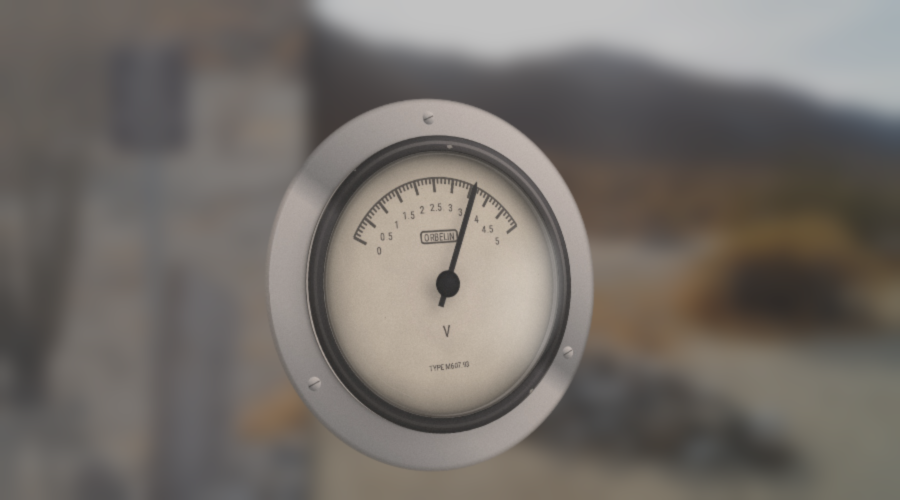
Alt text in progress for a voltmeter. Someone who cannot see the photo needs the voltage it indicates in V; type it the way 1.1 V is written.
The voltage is 3.5 V
